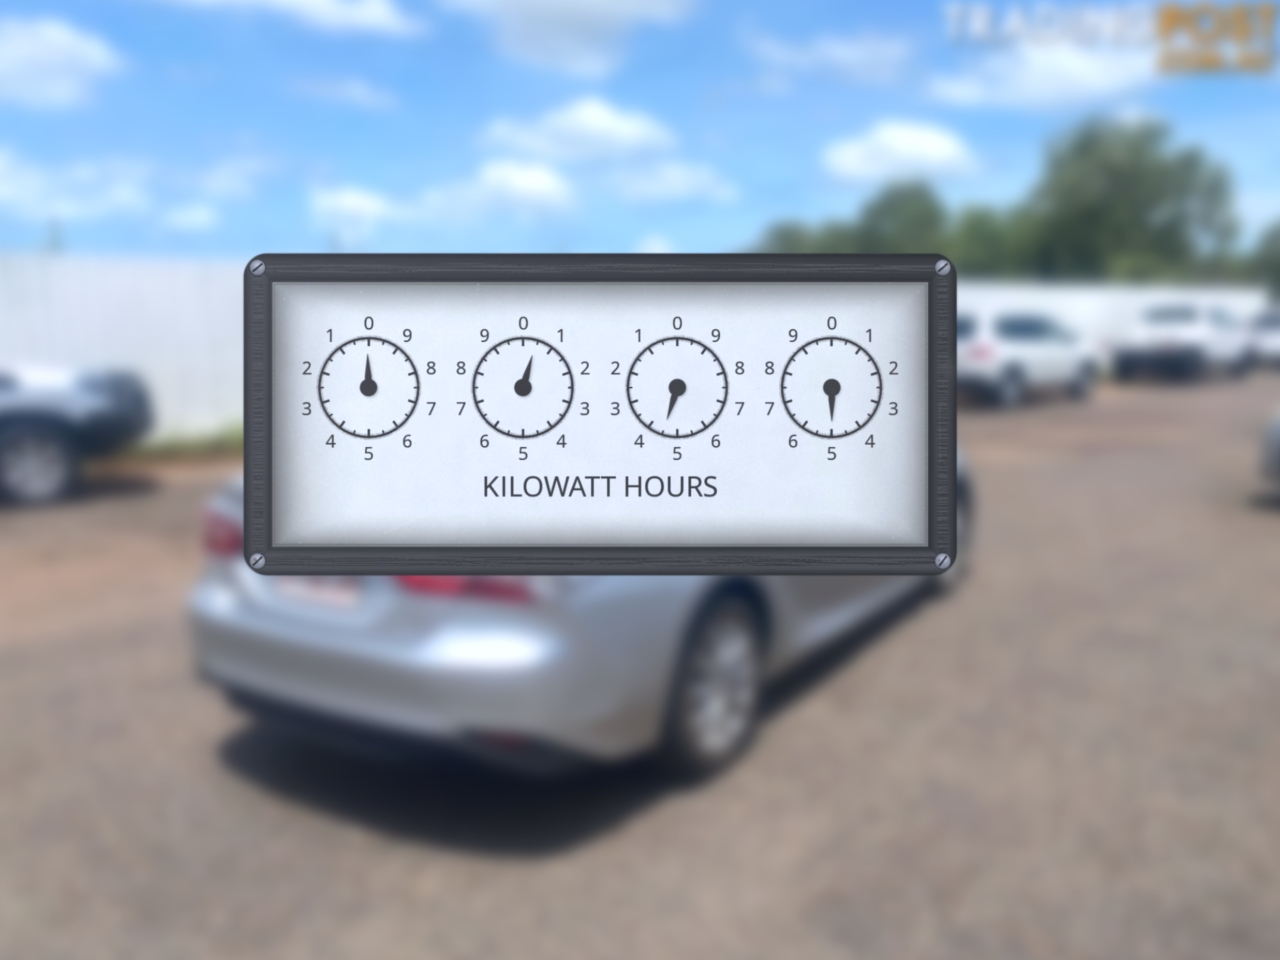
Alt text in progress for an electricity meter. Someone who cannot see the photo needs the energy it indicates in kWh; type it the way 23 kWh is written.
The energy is 45 kWh
